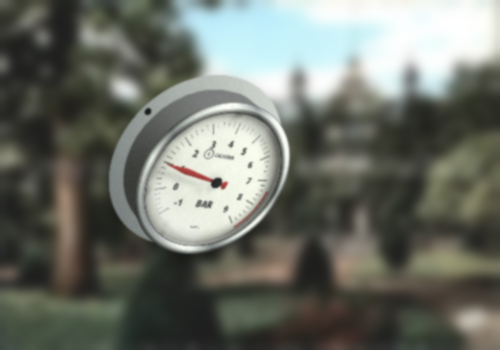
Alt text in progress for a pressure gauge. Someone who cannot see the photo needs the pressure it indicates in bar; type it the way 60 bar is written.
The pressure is 1 bar
